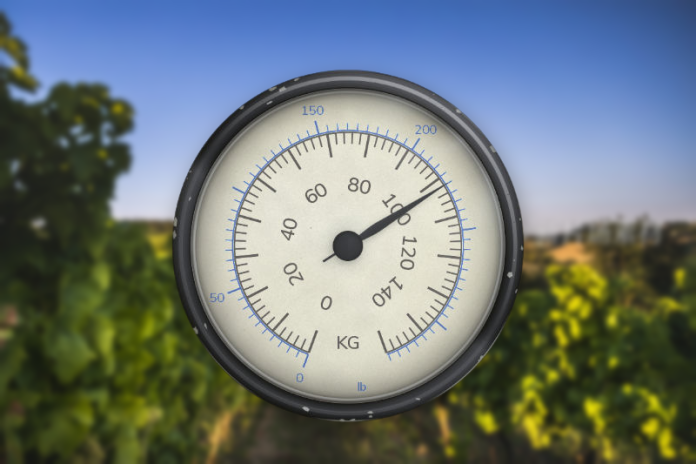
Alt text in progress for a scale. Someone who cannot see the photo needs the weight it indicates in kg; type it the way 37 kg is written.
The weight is 102 kg
